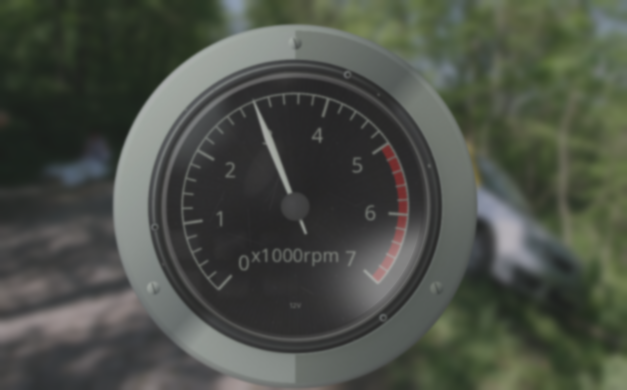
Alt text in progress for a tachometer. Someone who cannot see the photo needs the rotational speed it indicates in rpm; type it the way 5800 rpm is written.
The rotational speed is 3000 rpm
